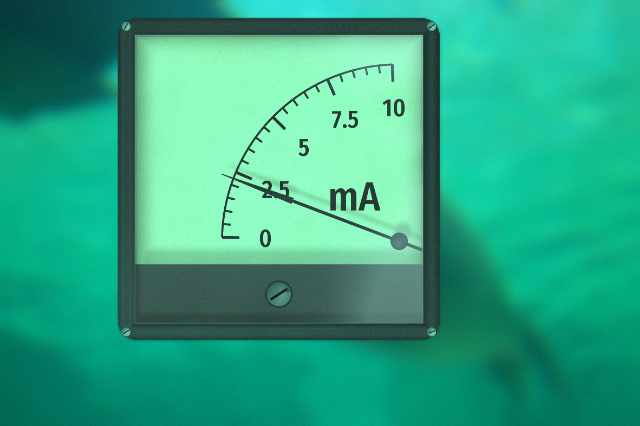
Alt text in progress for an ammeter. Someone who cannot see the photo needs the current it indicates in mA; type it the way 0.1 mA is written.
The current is 2.25 mA
